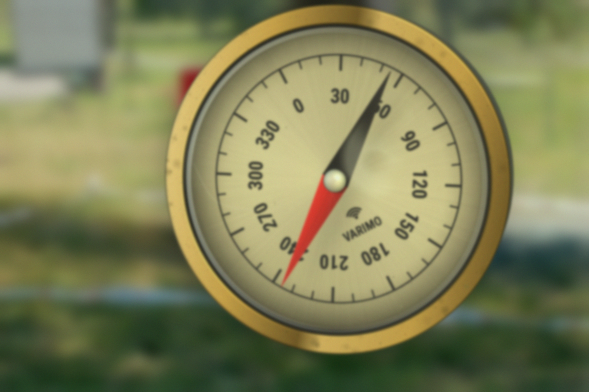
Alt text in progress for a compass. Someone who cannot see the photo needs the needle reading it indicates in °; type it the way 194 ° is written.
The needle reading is 235 °
